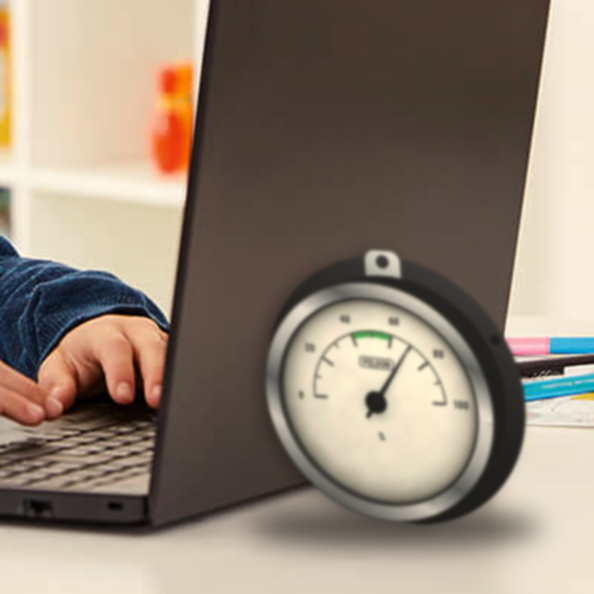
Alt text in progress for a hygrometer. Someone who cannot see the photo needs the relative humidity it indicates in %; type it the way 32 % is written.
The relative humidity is 70 %
